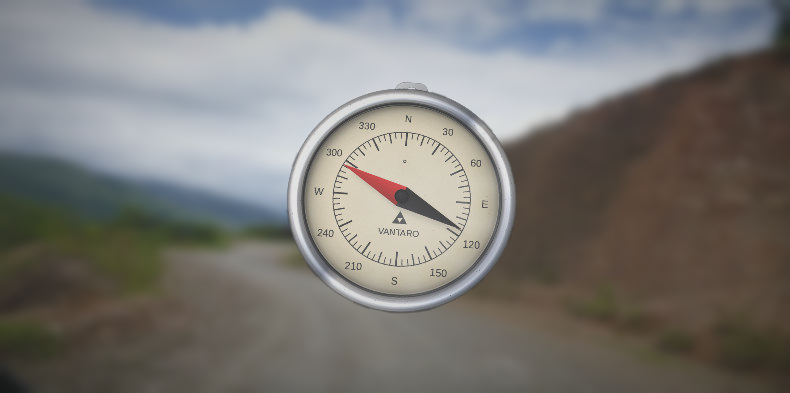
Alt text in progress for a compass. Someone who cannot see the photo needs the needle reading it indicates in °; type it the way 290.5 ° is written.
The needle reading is 295 °
